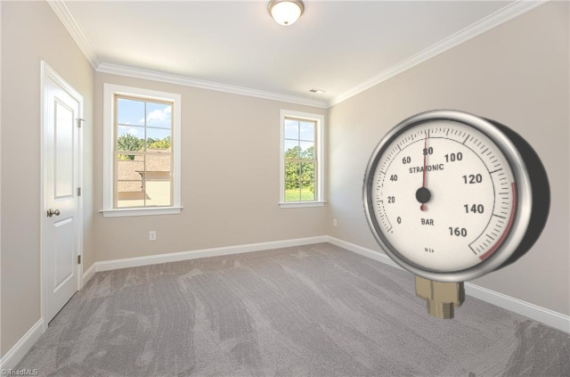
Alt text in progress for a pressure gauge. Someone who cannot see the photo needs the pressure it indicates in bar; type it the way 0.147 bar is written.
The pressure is 80 bar
